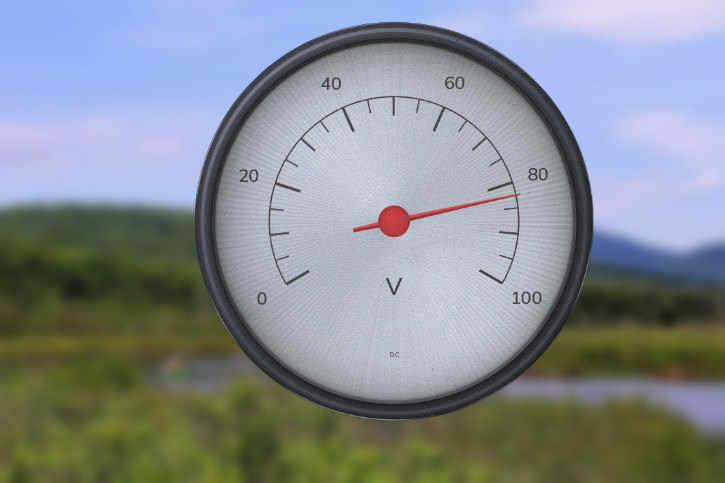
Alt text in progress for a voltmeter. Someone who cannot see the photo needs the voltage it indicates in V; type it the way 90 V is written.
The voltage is 82.5 V
